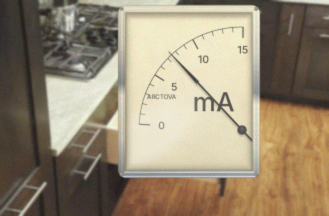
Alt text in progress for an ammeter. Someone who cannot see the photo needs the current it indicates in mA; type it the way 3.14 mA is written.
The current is 7.5 mA
